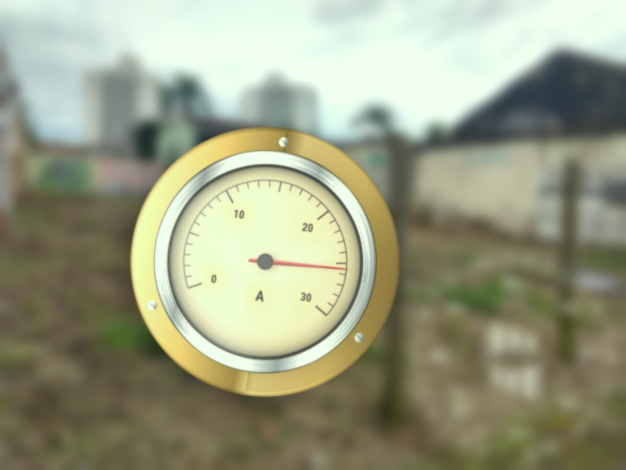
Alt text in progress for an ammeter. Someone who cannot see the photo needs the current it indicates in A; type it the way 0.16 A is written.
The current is 25.5 A
